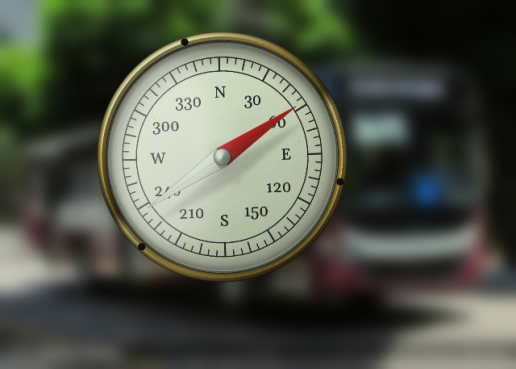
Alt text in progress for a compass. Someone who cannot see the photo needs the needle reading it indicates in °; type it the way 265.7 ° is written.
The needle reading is 57.5 °
